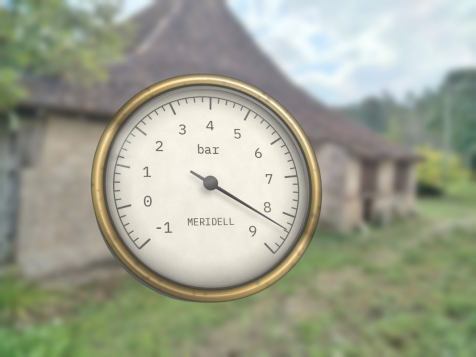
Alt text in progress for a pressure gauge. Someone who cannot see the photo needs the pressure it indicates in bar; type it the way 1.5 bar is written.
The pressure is 8.4 bar
